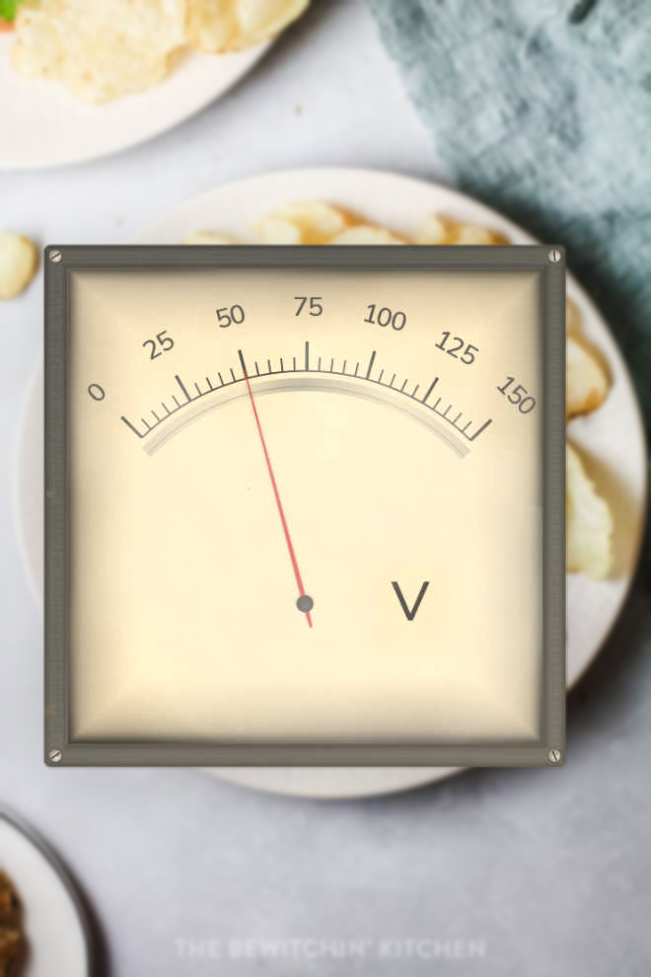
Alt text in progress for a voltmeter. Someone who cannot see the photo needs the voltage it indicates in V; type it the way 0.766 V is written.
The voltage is 50 V
